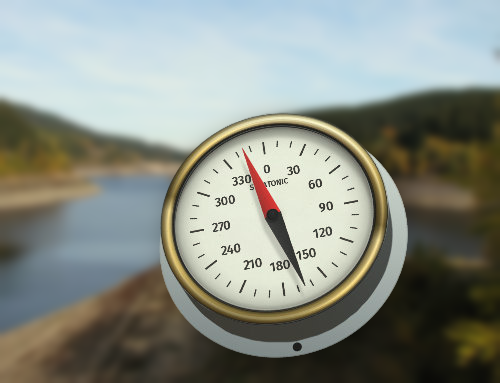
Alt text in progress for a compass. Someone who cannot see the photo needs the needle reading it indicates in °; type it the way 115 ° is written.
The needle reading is 345 °
